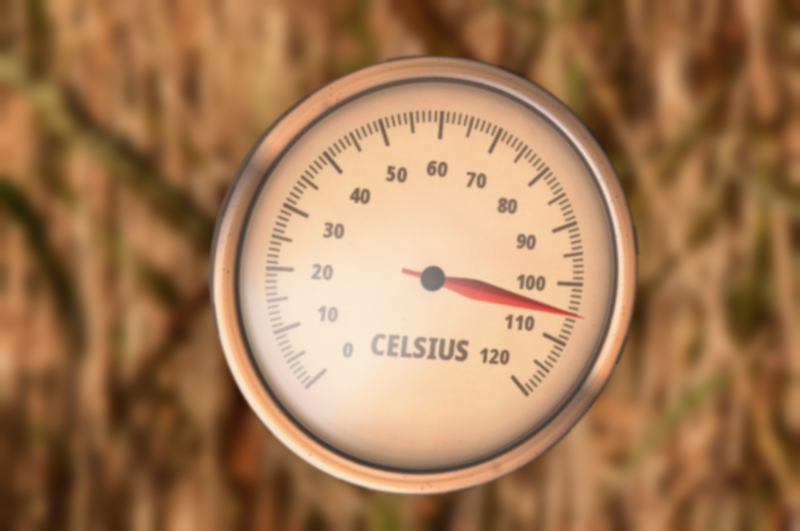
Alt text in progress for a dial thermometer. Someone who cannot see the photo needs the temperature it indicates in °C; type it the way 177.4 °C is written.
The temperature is 105 °C
